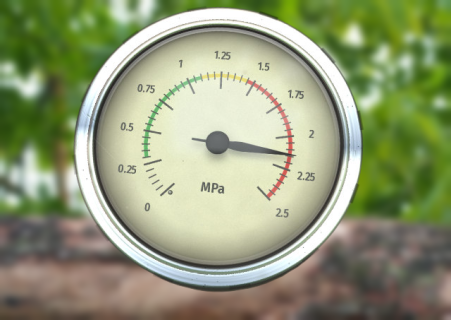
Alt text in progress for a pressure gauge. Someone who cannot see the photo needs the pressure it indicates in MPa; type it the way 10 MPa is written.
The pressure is 2.15 MPa
